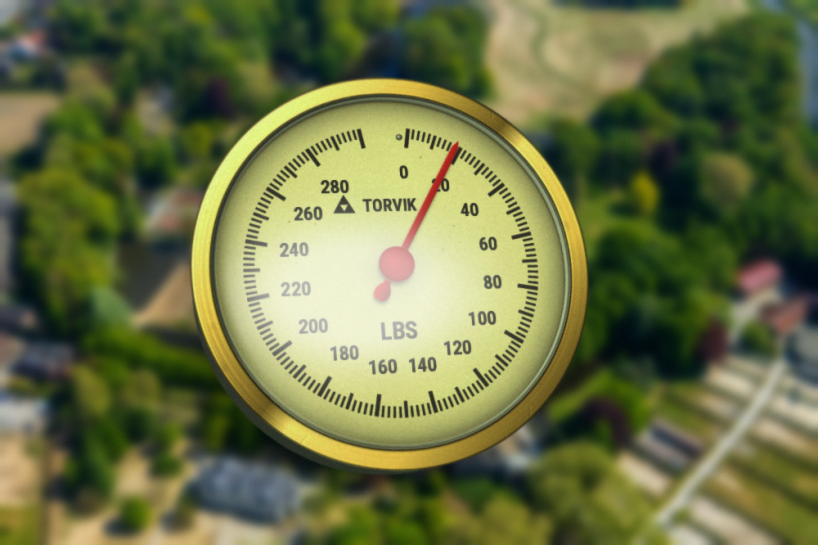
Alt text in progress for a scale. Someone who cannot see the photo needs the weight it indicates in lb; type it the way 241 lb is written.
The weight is 18 lb
